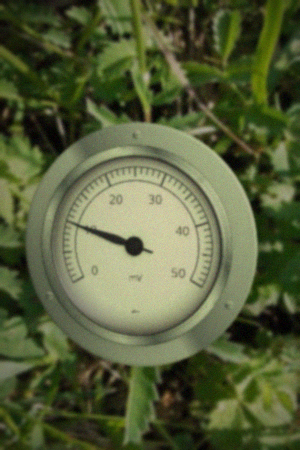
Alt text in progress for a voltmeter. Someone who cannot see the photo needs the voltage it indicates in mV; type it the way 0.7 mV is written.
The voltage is 10 mV
